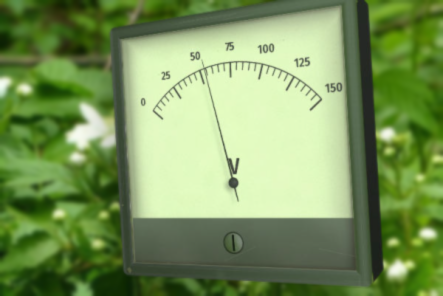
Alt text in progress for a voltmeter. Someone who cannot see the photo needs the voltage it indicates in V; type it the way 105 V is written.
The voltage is 55 V
